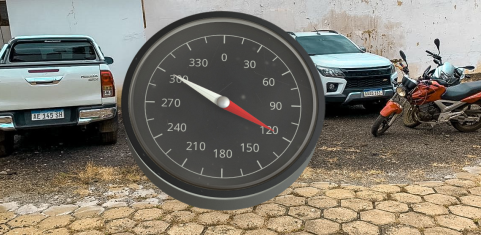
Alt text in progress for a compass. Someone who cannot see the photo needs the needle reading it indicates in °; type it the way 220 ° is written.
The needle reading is 120 °
